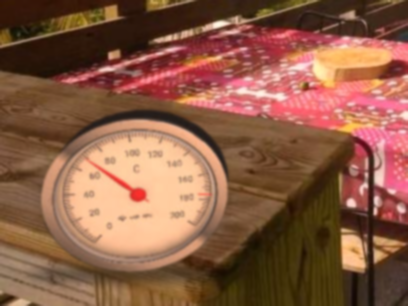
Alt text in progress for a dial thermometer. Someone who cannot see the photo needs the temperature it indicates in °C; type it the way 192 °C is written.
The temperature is 70 °C
